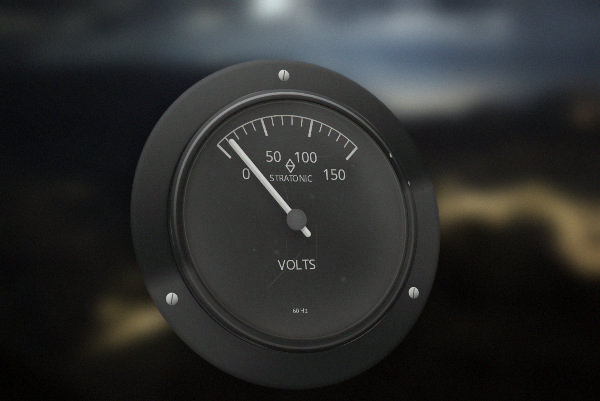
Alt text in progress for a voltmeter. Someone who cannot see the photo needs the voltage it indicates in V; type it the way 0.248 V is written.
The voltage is 10 V
